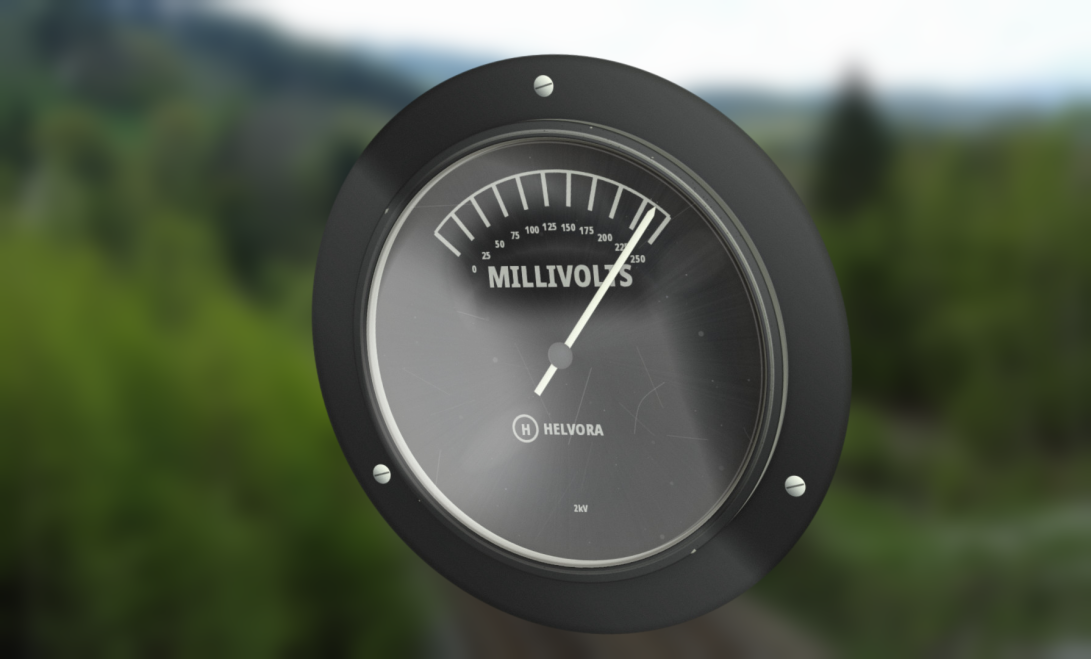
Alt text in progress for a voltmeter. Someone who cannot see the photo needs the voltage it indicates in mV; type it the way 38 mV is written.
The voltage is 237.5 mV
